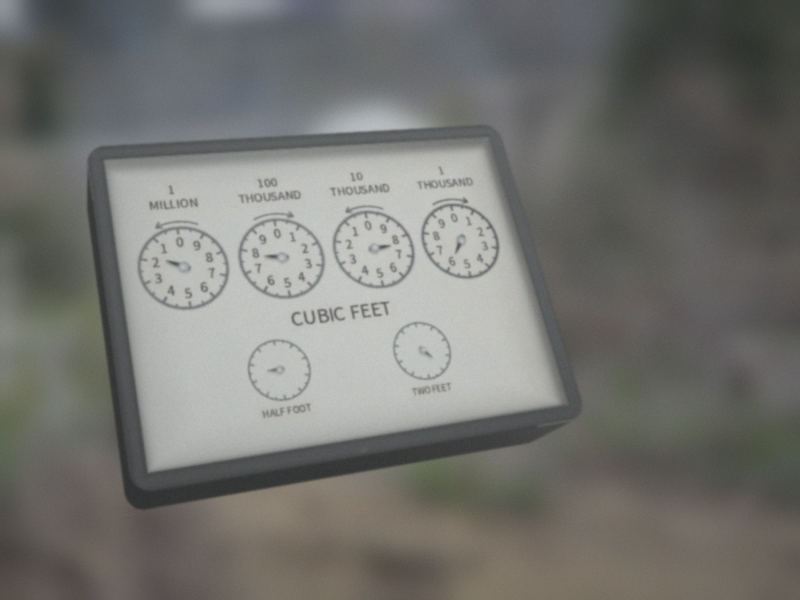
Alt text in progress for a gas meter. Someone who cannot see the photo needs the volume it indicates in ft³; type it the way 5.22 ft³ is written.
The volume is 177600 ft³
